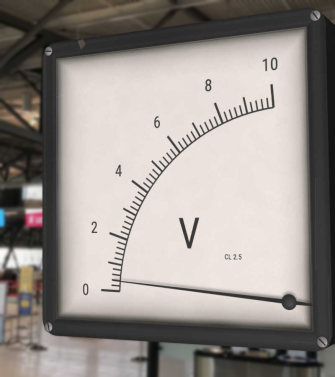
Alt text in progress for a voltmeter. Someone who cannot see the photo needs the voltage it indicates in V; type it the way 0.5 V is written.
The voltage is 0.4 V
